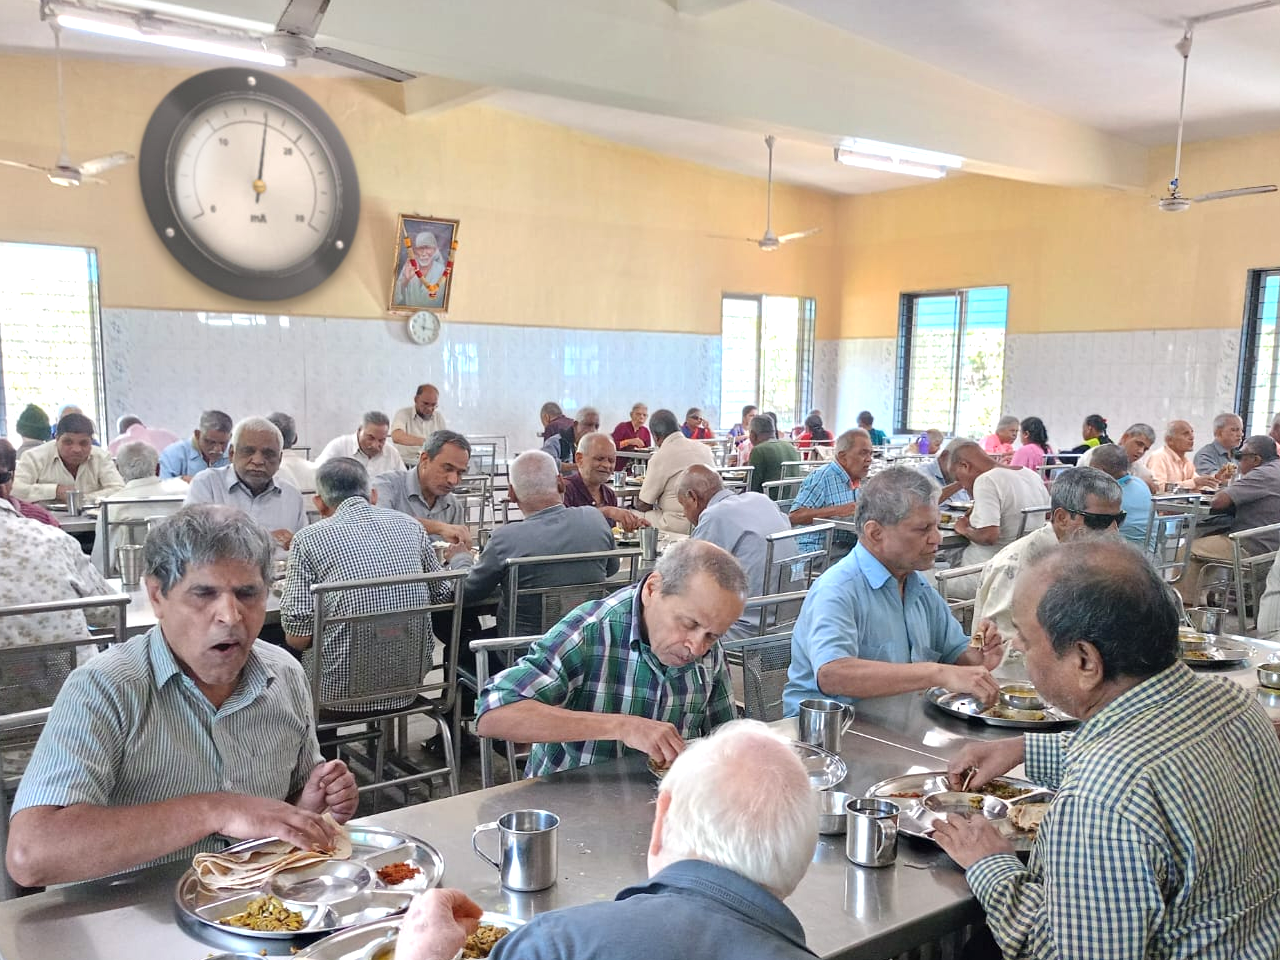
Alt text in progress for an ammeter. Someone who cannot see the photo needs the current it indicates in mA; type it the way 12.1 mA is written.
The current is 16 mA
